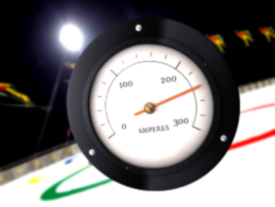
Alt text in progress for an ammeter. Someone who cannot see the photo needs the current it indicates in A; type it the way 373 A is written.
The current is 240 A
